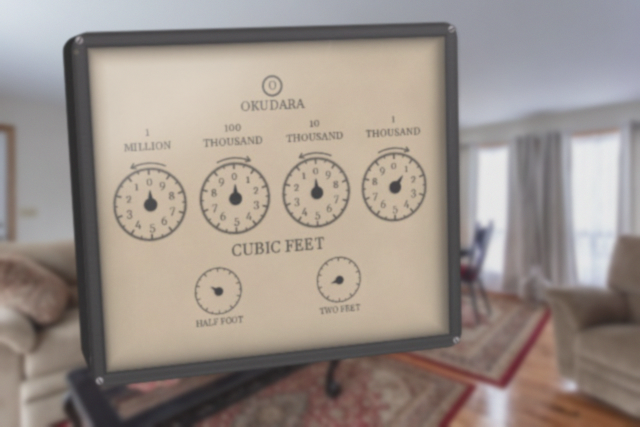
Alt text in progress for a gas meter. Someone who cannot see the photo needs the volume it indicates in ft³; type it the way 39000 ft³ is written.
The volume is 100 ft³
